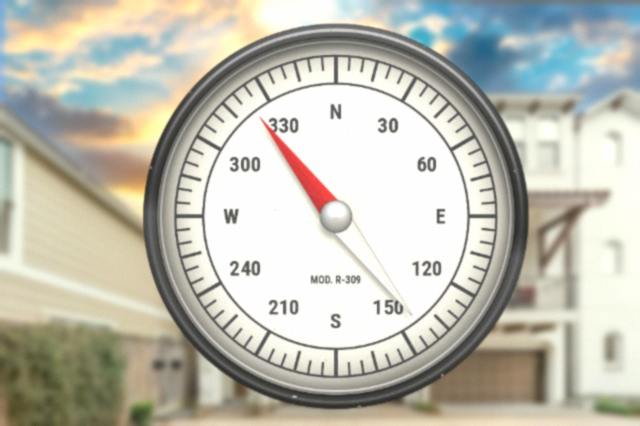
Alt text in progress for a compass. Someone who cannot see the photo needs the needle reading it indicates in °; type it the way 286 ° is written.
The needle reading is 322.5 °
